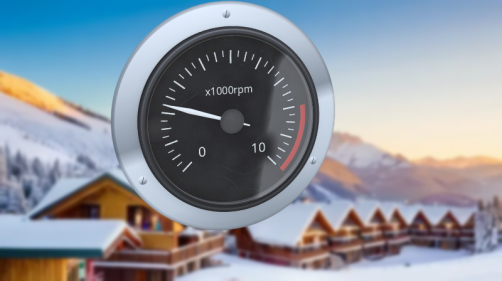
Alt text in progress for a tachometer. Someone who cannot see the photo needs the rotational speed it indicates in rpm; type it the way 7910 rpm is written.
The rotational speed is 2250 rpm
